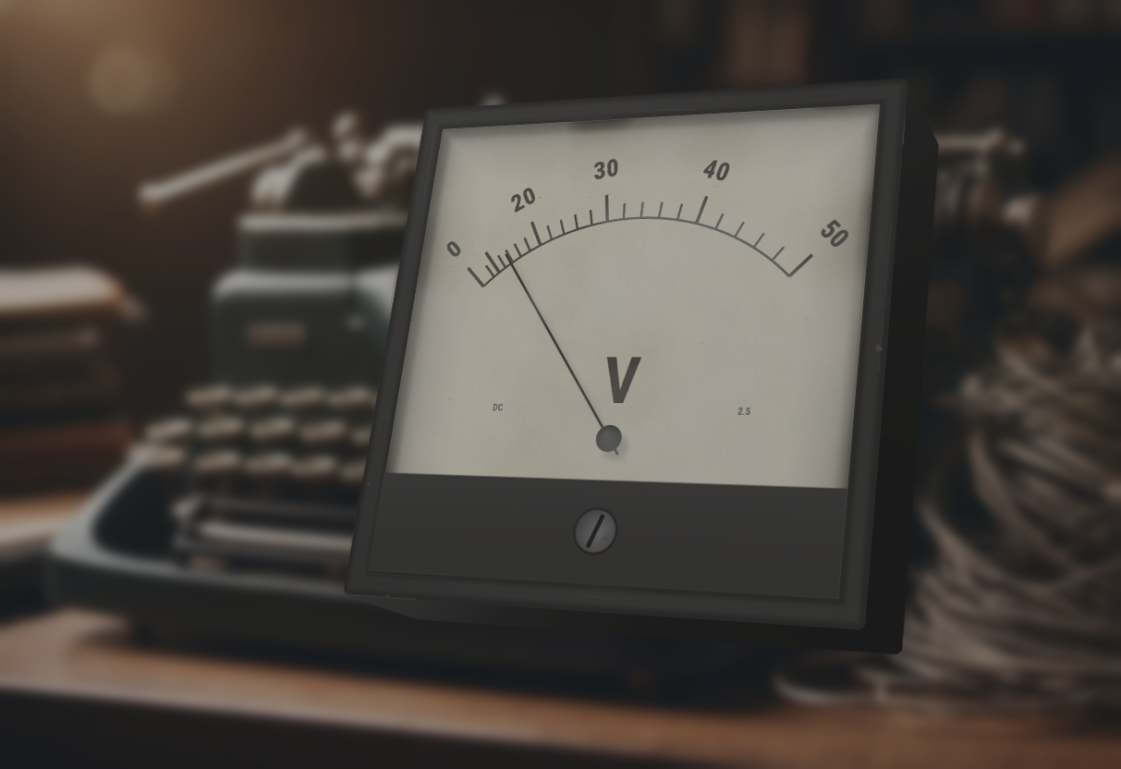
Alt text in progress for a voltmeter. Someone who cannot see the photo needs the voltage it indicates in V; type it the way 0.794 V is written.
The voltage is 14 V
